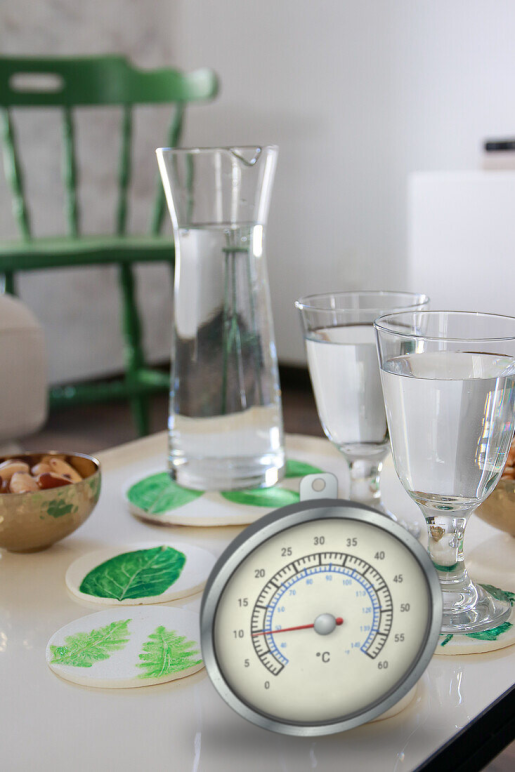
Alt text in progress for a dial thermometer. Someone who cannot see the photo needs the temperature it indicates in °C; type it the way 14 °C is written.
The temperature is 10 °C
